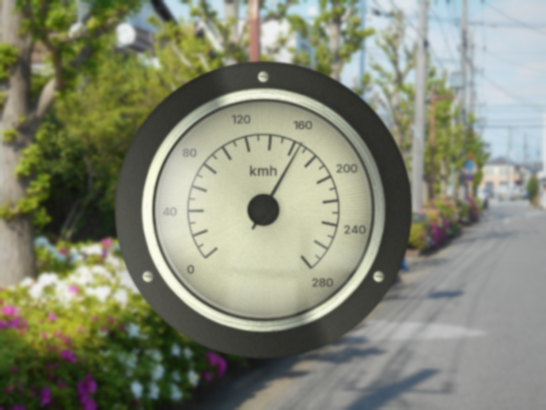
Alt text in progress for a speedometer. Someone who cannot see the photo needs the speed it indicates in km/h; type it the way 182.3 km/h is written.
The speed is 165 km/h
